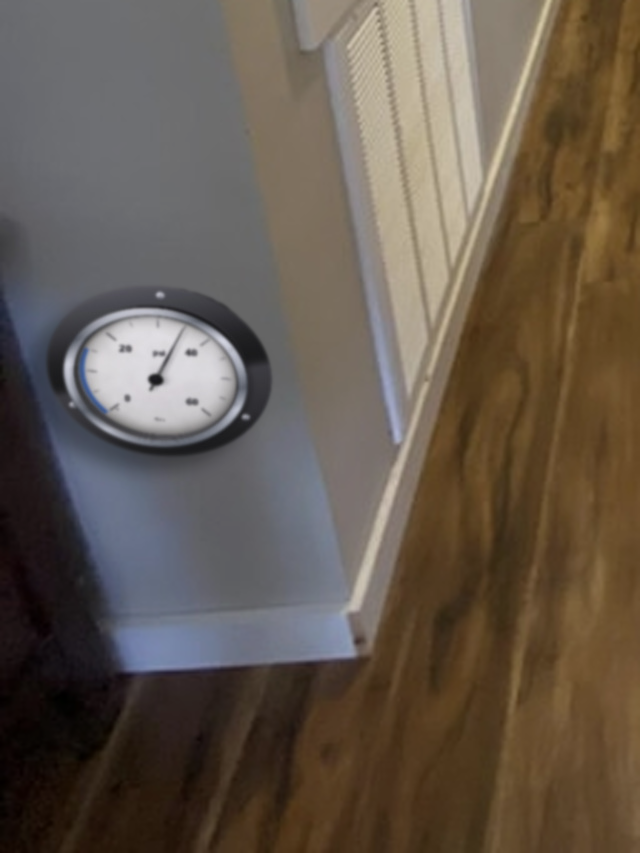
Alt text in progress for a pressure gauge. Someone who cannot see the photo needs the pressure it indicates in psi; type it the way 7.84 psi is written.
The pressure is 35 psi
